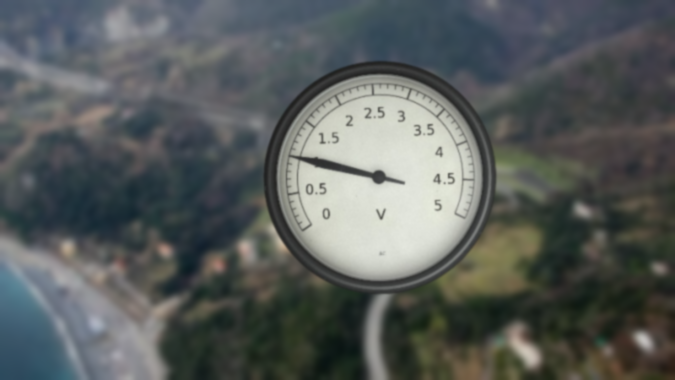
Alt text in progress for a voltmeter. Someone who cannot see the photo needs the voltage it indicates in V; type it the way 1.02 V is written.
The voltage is 1 V
